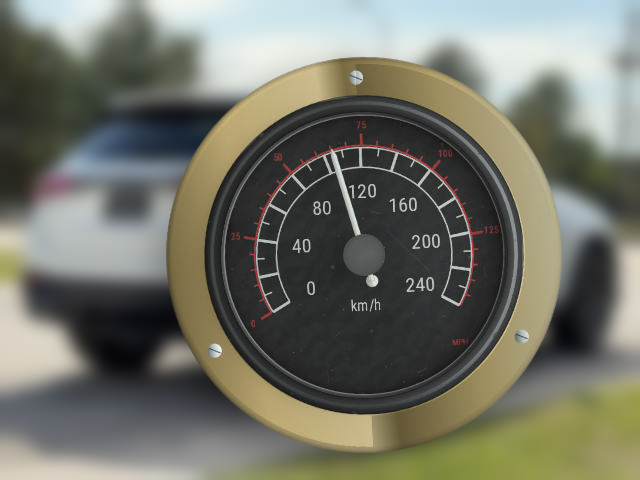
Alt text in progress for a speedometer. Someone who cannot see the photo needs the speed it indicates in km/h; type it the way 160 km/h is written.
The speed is 105 km/h
